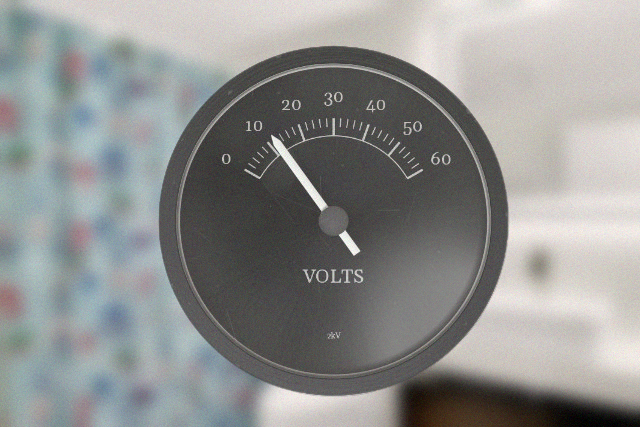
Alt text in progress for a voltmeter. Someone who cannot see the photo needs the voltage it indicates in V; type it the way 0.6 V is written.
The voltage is 12 V
